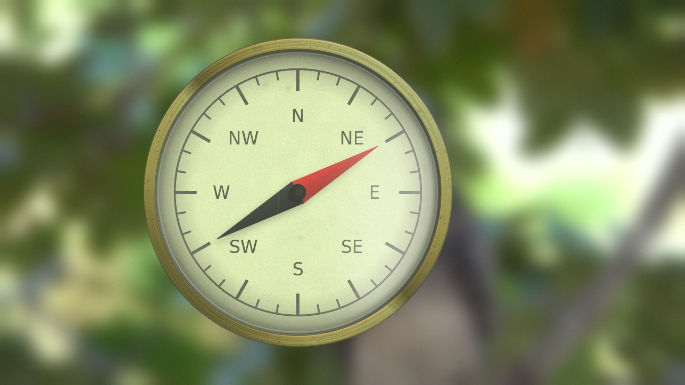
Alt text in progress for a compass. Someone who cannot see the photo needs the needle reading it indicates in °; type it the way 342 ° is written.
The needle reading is 60 °
